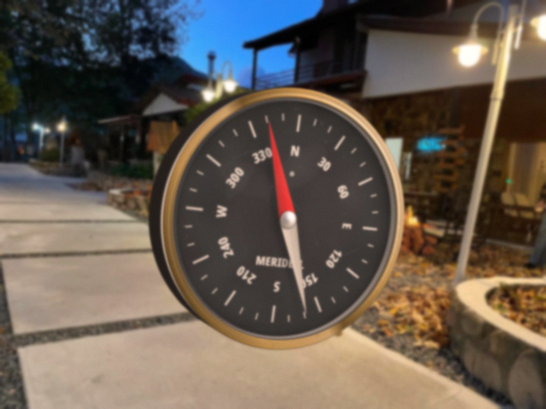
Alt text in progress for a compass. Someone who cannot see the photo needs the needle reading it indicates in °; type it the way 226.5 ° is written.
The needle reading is 340 °
